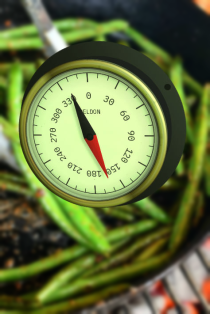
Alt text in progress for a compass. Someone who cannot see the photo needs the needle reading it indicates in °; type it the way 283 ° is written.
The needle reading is 160 °
